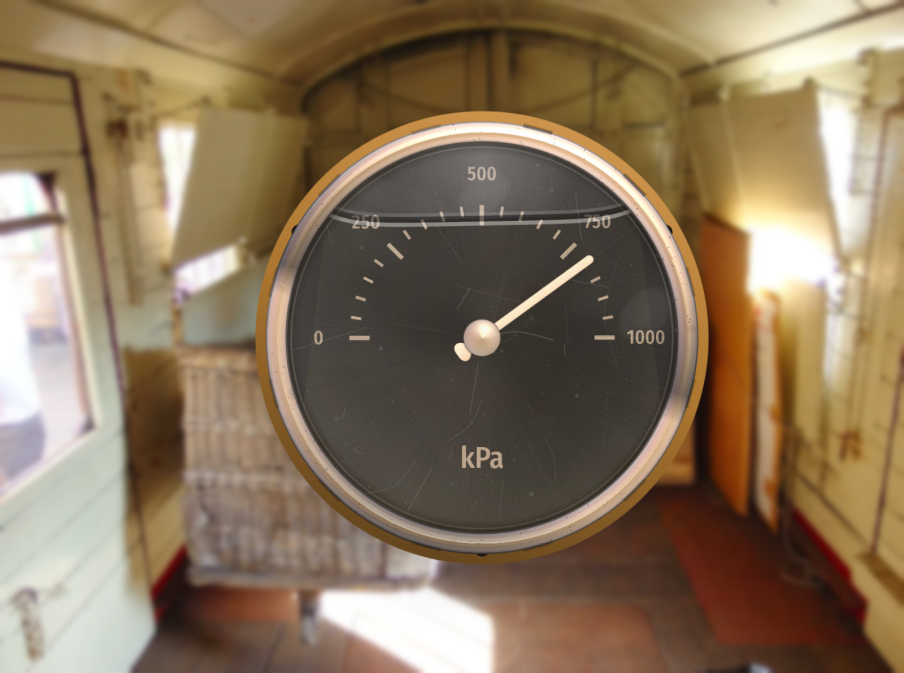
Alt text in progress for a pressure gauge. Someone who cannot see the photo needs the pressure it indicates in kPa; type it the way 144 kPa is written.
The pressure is 800 kPa
